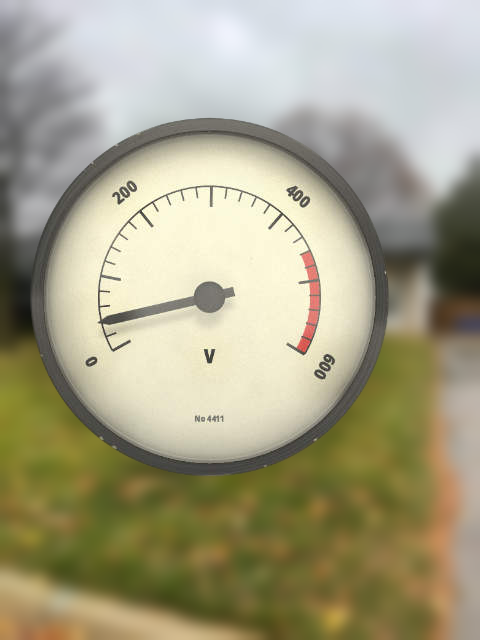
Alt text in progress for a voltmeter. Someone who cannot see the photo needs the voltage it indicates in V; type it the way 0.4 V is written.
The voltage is 40 V
